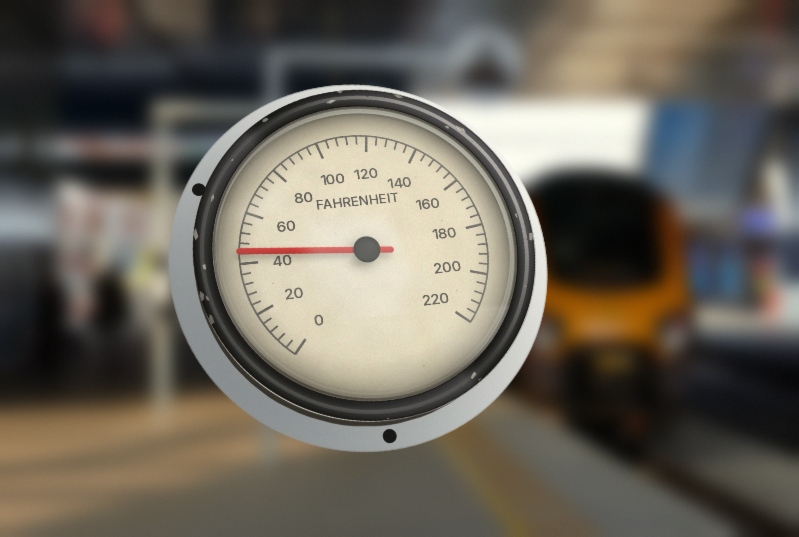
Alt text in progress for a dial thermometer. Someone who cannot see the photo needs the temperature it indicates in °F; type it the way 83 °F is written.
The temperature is 44 °F
